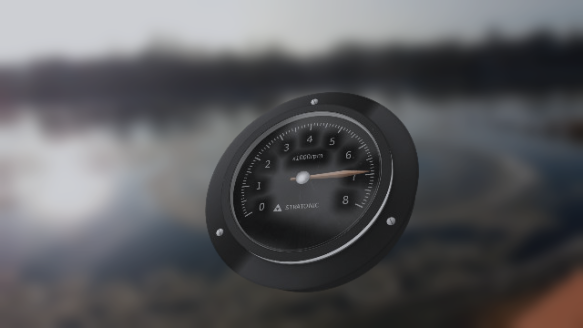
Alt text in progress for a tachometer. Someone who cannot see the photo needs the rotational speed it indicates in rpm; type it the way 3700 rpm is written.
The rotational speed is 7000 rpm
